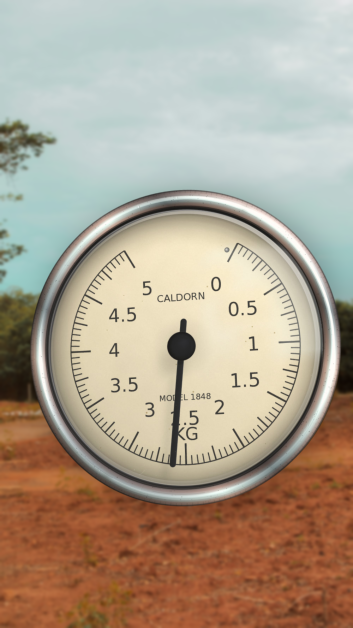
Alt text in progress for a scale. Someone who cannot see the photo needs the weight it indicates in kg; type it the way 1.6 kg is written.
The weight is 2.6 kg
